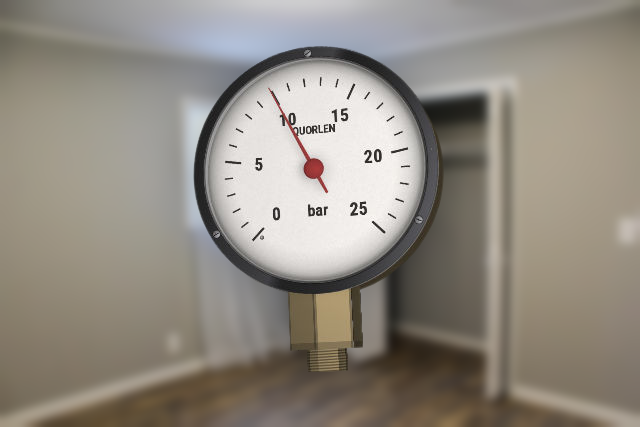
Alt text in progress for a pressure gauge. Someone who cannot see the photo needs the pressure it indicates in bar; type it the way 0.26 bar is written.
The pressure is 10 bar
